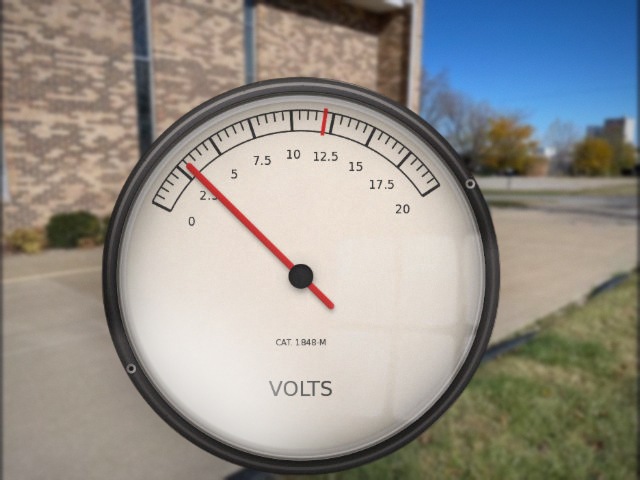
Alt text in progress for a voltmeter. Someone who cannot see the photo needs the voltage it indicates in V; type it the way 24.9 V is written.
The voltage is 3 V
